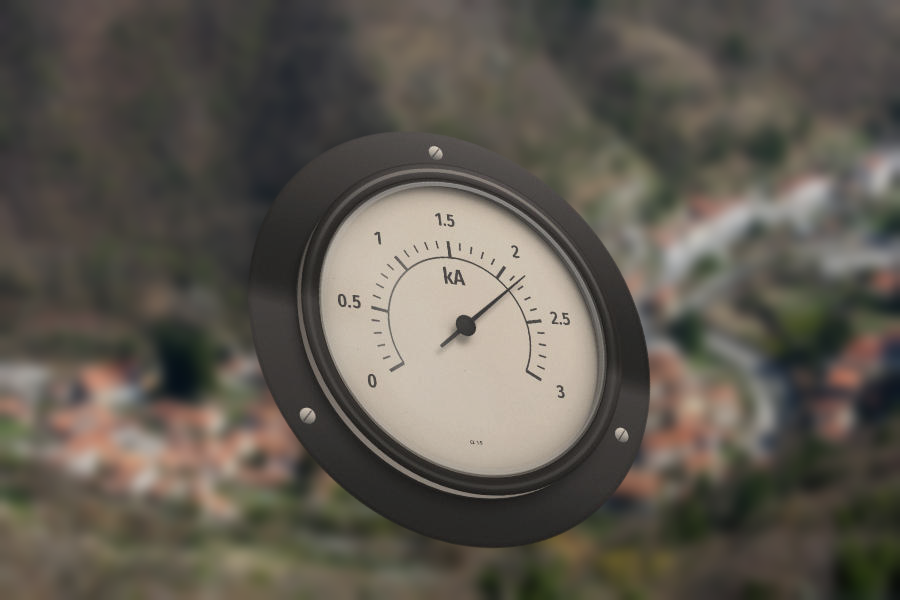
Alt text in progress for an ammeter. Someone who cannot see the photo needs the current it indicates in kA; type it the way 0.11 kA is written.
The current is 2.15 kA
